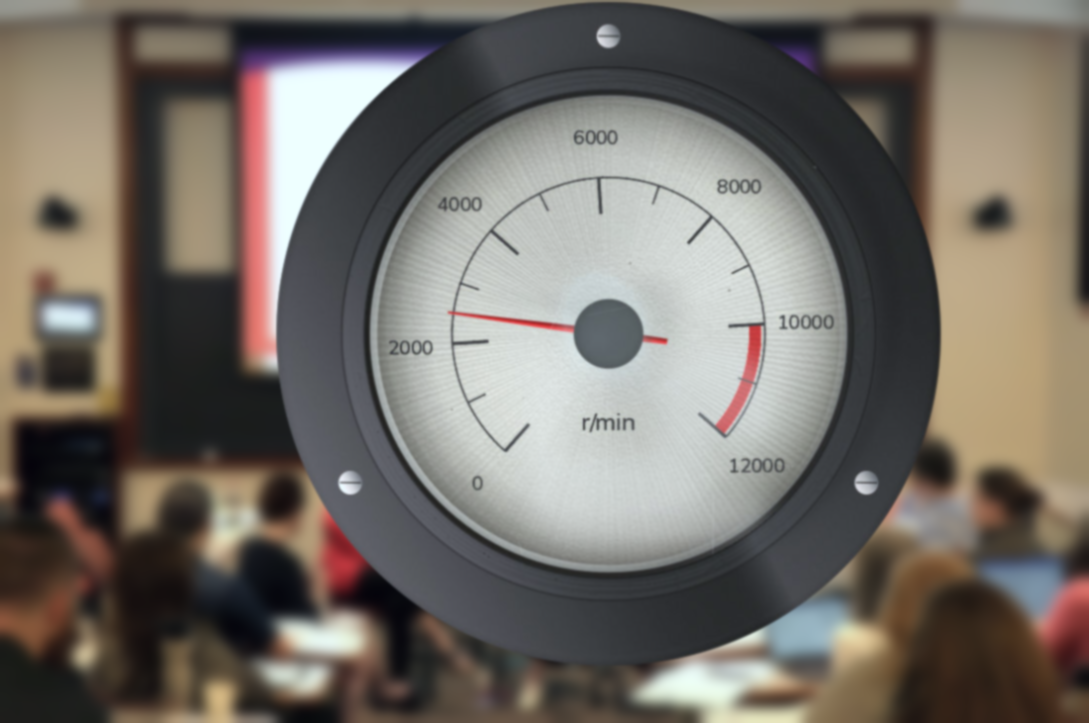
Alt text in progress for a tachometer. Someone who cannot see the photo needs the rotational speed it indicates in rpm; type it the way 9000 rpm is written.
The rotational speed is 2500 rpm
